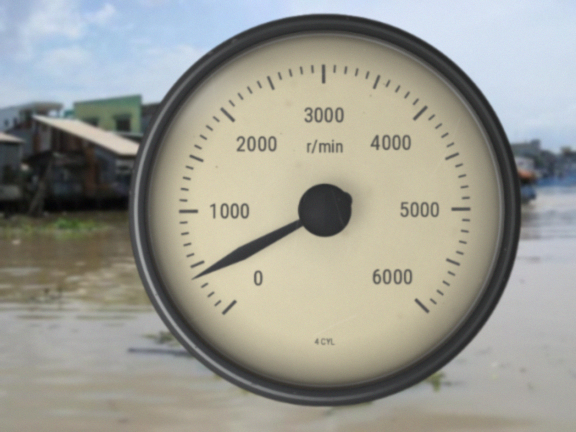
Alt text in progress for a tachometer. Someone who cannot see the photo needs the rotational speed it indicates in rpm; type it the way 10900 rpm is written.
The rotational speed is 400 rpm
